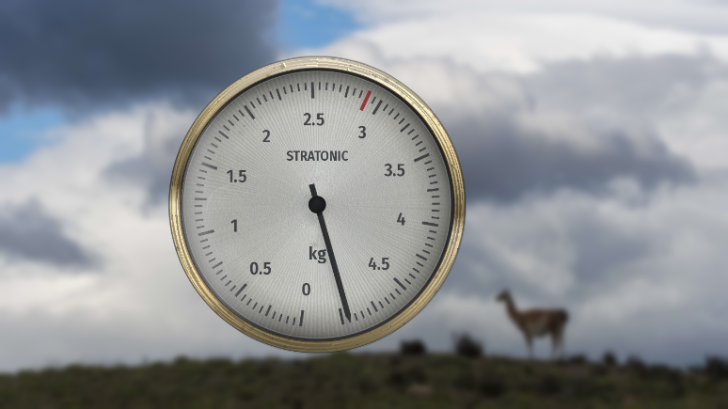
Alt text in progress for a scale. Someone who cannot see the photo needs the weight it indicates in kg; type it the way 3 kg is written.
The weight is 4.95 kg
